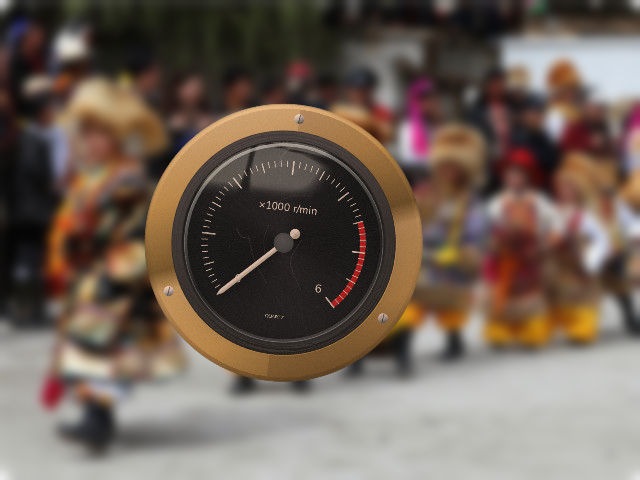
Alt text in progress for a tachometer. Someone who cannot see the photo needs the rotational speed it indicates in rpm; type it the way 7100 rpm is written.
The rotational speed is 0 rpm
